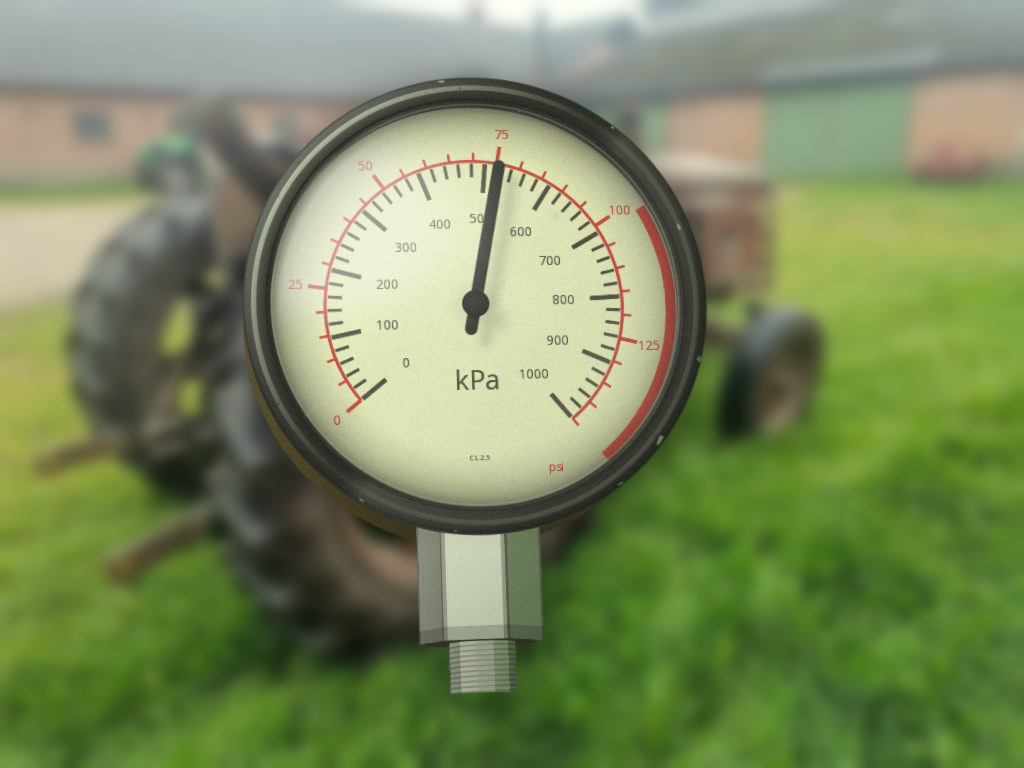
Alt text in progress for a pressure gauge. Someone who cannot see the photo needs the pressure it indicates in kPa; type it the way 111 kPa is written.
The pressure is 520 kPa
